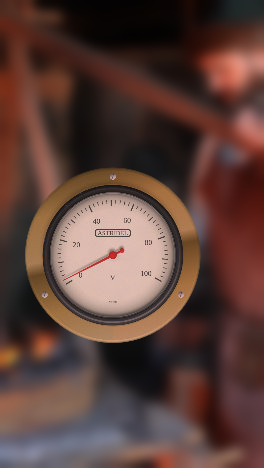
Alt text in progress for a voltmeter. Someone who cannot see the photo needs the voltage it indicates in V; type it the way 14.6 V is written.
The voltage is 2 V
